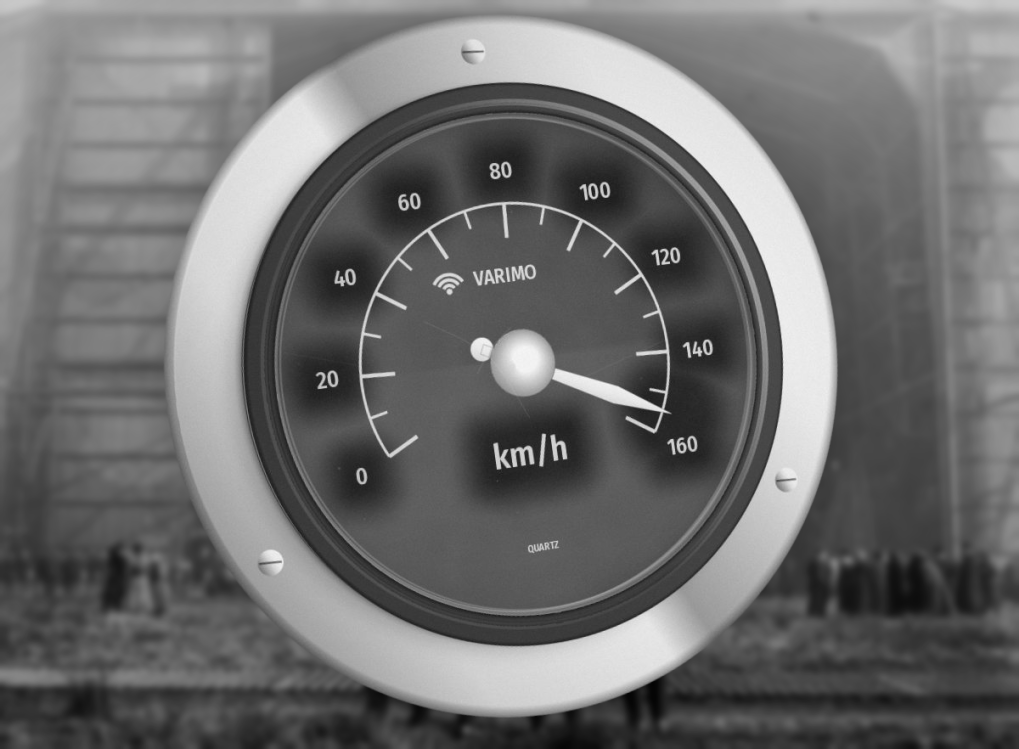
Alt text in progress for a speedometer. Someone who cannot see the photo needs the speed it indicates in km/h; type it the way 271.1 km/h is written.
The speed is 155 km/h
